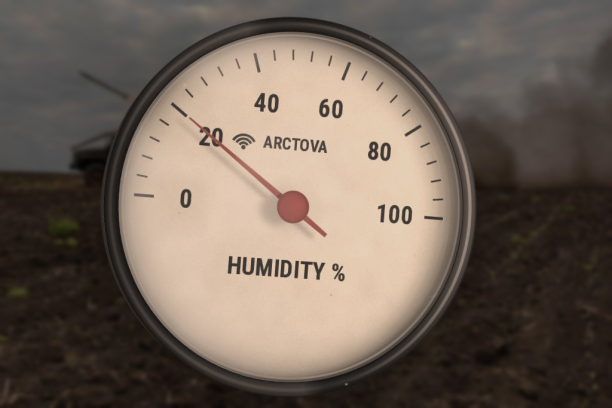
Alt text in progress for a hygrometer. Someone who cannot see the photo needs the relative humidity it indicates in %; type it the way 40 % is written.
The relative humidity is 20 %
